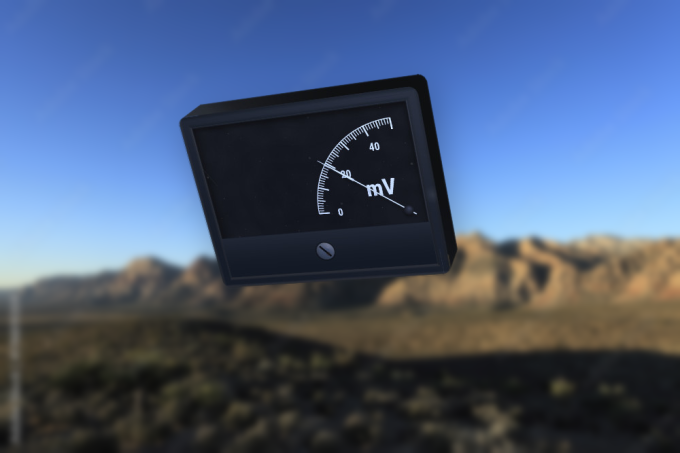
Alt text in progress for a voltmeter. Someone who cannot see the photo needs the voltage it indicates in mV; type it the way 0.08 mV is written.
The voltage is 20 mV
